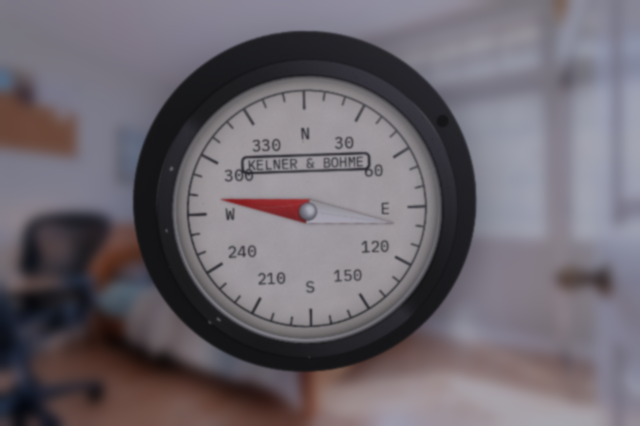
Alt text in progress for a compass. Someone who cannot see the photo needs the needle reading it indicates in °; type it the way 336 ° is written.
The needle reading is 280 °
